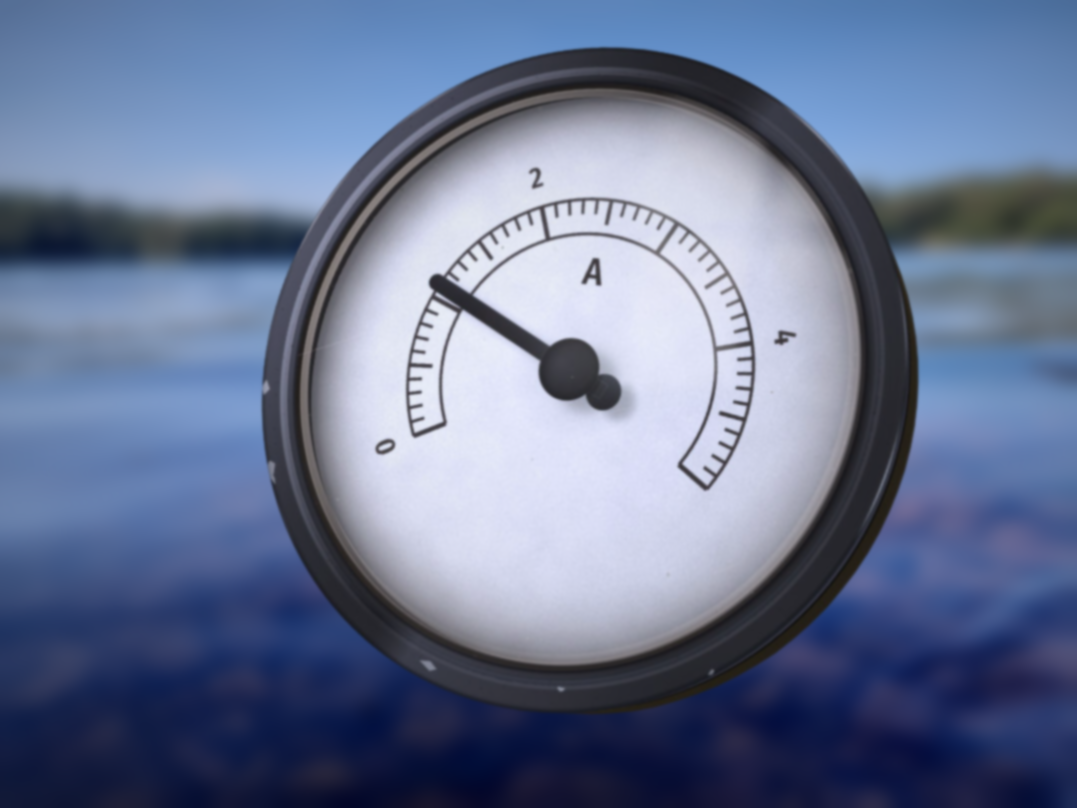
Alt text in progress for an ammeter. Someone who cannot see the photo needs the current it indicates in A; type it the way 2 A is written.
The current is 1.1 A
